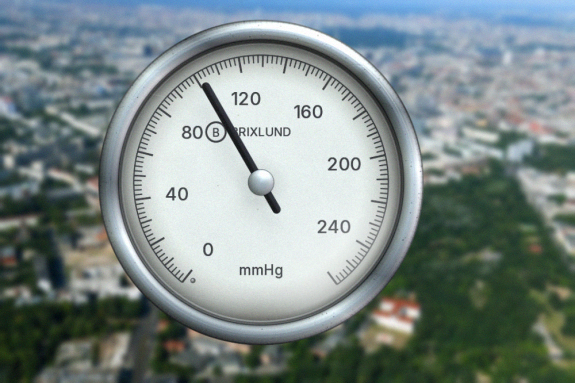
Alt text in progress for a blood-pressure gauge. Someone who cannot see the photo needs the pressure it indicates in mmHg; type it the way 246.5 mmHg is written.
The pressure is 102 mmHg
